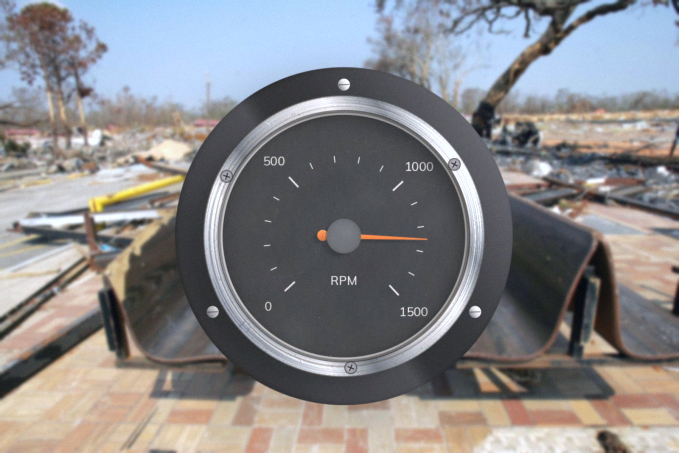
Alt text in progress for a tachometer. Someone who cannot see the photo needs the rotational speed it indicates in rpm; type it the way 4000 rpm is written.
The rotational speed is 1250 rpm
